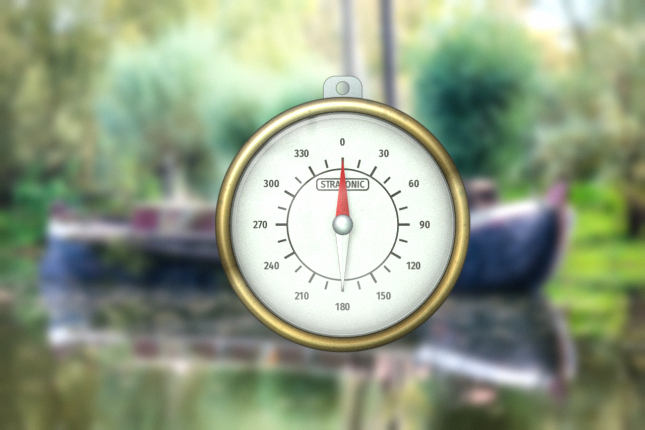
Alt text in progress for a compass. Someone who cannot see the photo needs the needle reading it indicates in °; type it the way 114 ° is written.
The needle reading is 0 °
